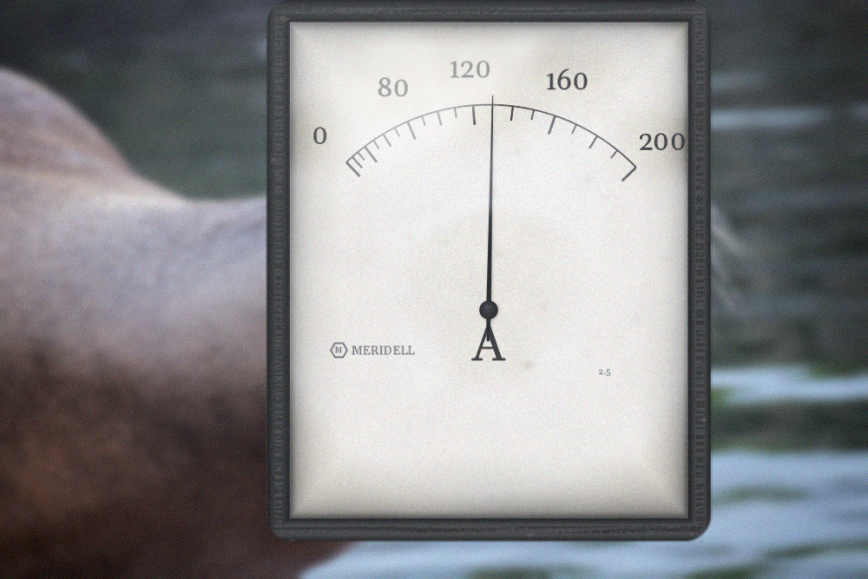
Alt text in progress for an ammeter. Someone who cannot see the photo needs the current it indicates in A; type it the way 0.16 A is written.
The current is 130 A
